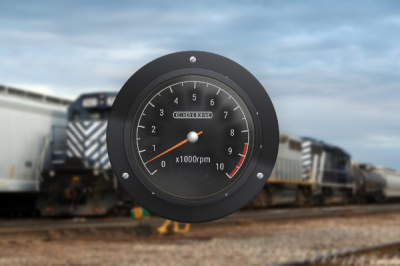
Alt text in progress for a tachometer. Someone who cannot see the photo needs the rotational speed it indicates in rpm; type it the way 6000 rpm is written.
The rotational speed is 500 rpm
